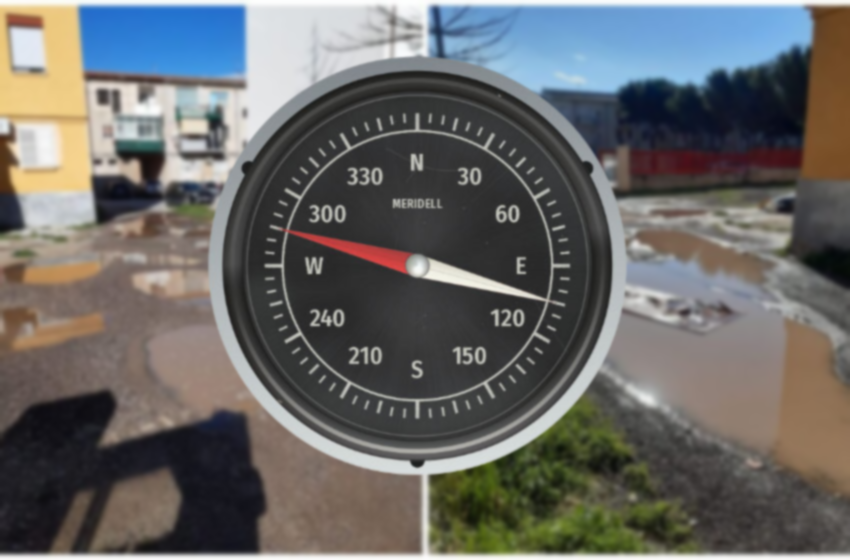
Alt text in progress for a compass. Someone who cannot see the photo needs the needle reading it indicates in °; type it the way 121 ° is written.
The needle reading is 285 °
